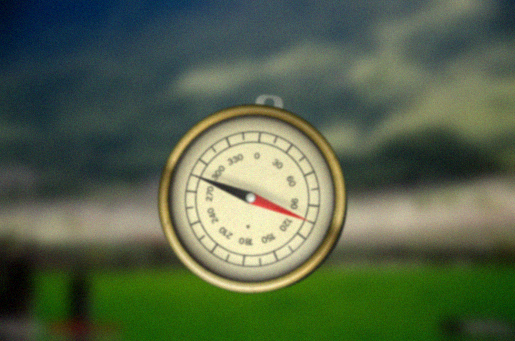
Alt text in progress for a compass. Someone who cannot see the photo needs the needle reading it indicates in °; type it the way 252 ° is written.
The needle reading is 105 °
